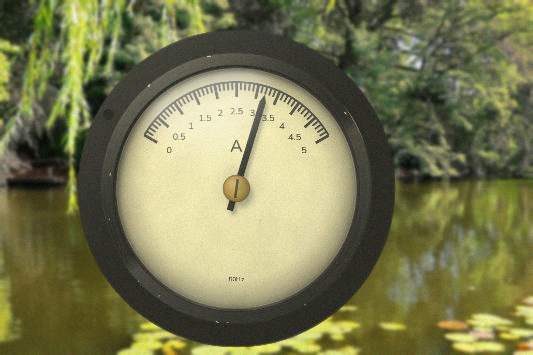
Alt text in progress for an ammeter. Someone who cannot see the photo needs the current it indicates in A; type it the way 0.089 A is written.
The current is 3.2 A
